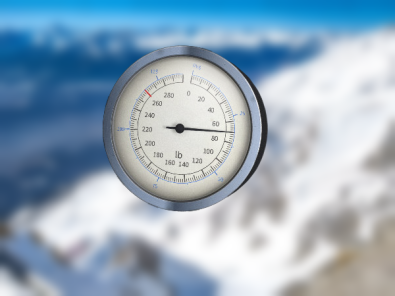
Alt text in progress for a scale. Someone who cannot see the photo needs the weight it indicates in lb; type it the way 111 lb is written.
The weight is 70 lb
